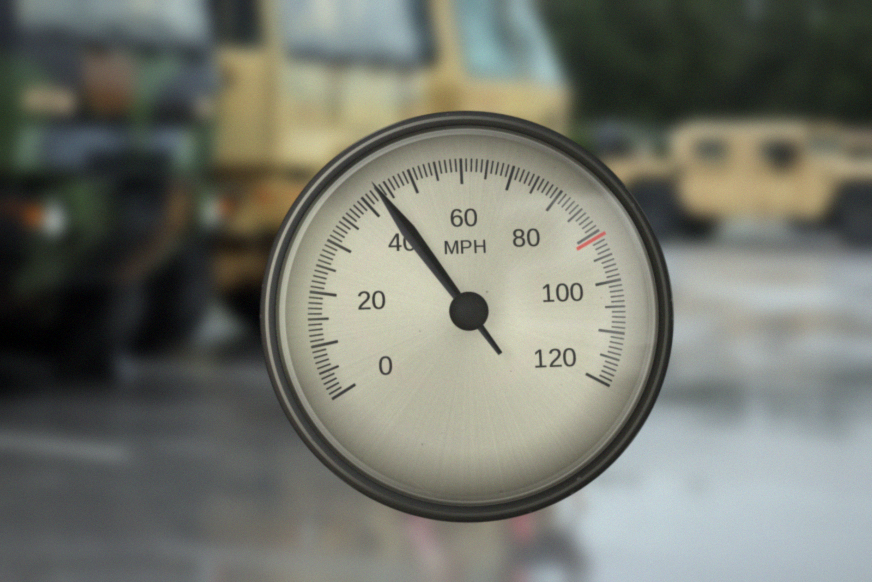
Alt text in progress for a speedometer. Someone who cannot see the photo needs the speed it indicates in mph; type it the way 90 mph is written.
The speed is 43 mph
